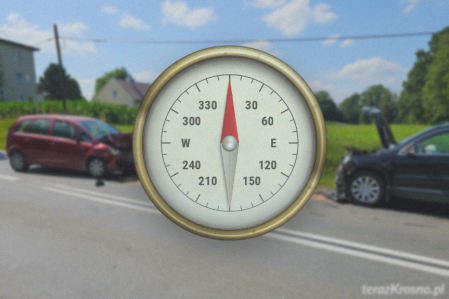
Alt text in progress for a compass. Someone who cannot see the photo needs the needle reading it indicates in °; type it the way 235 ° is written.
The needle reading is 0 °
